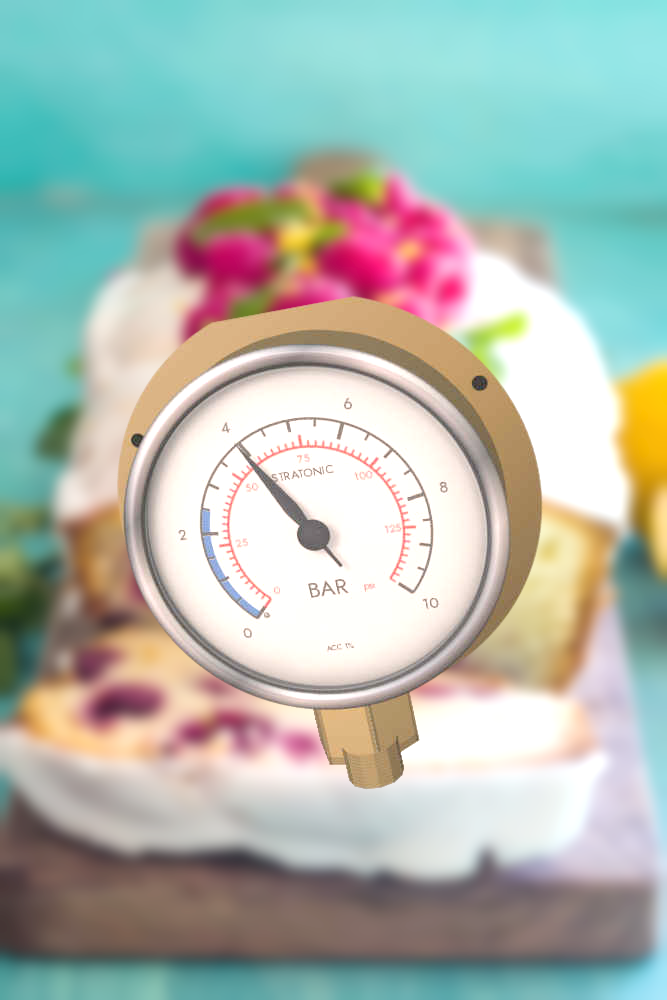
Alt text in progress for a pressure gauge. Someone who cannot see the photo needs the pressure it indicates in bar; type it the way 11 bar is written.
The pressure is 4 bar
